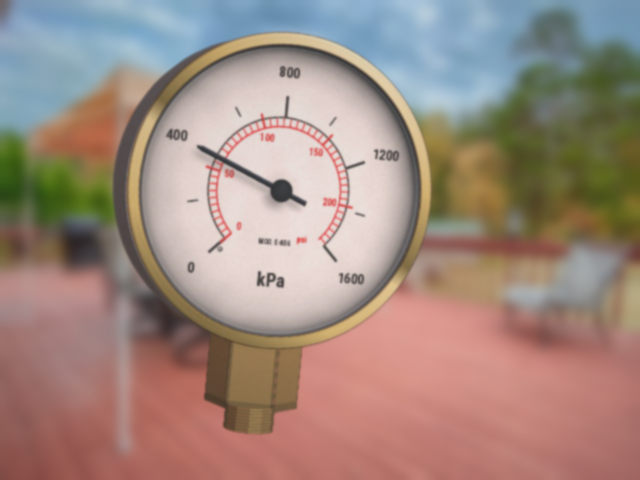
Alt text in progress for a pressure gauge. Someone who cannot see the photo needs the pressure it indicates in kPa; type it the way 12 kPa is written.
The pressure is 400 kPa
